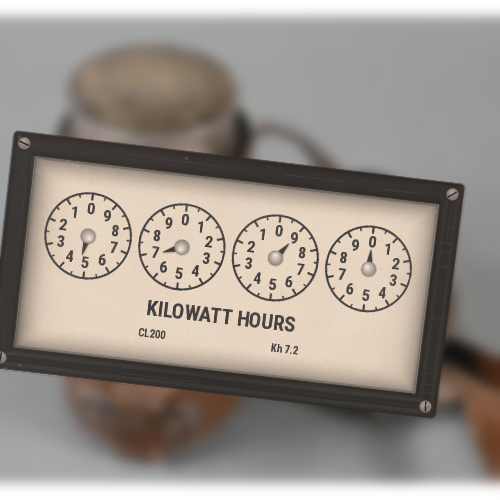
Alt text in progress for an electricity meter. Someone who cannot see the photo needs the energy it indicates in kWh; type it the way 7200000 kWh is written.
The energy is 4690 kWh
